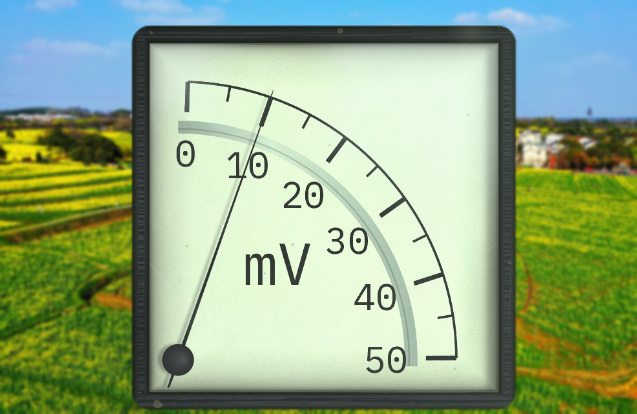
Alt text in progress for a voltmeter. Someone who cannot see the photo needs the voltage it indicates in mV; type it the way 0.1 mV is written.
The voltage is 10 mV
